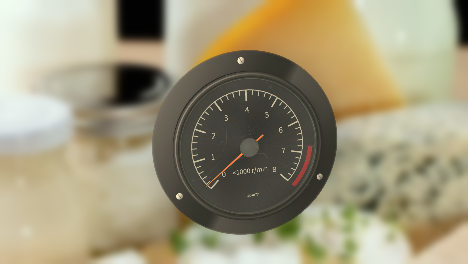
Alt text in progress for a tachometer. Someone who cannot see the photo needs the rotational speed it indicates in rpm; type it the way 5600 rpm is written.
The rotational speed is 200 rpm
